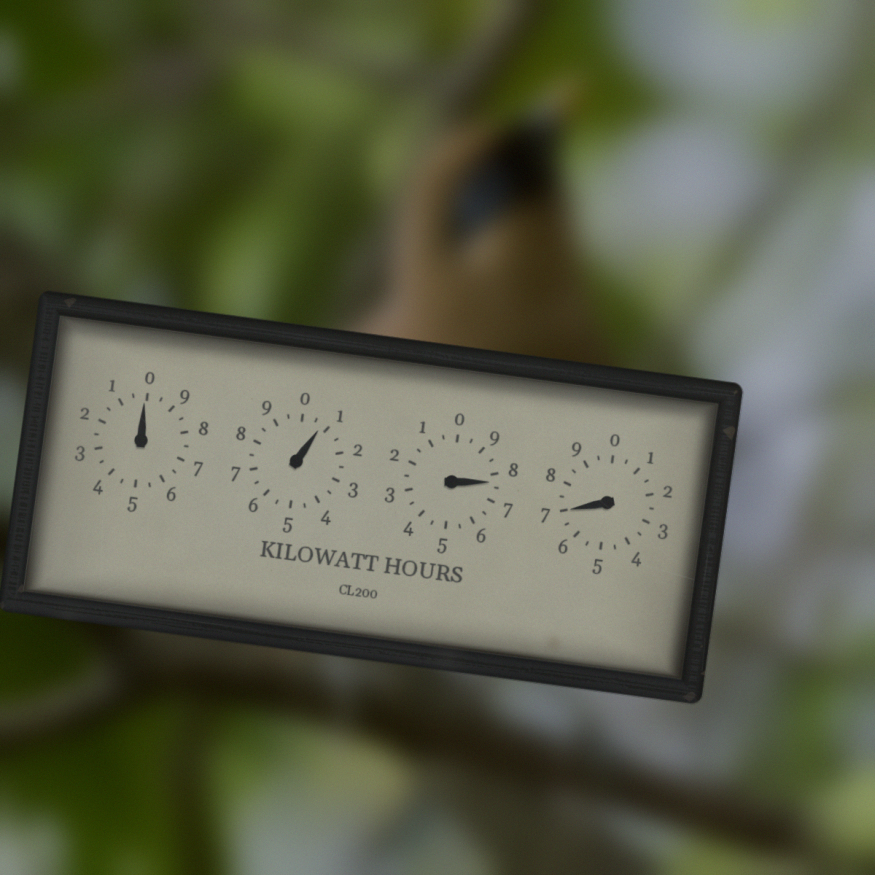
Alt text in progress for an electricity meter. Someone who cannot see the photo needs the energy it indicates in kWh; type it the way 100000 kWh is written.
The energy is 77 kWh
